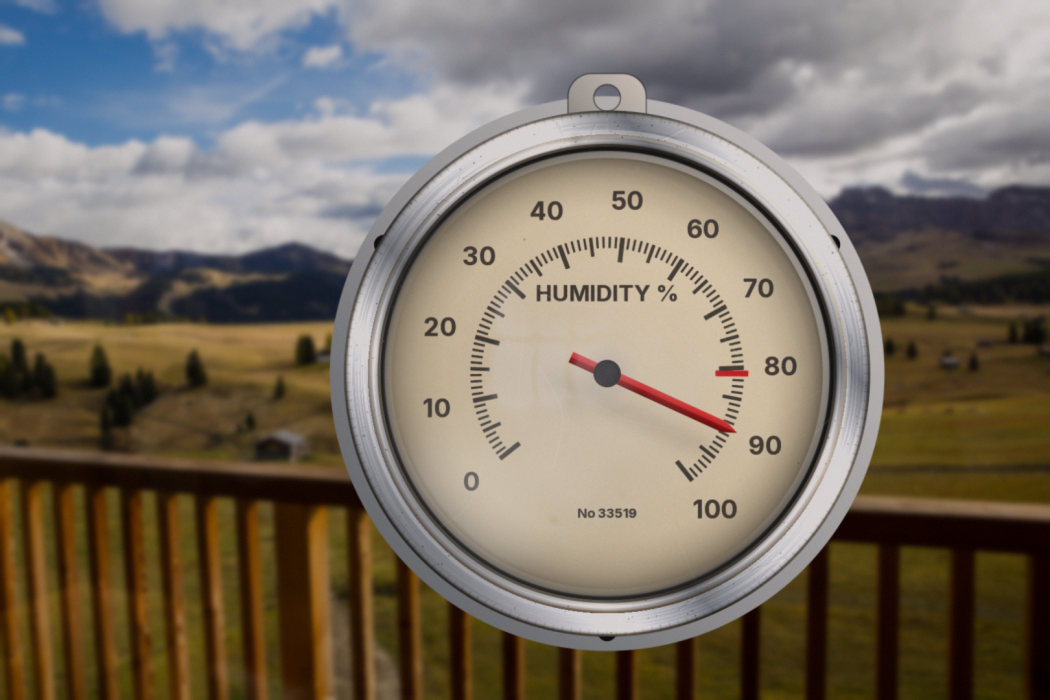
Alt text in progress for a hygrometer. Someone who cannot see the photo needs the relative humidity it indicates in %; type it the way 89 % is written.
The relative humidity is 90 %
